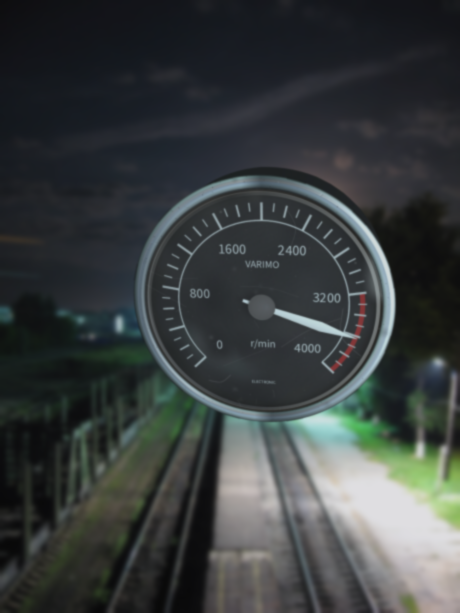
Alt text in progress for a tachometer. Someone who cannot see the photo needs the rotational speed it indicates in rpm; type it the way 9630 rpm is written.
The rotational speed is 3600 rpm
